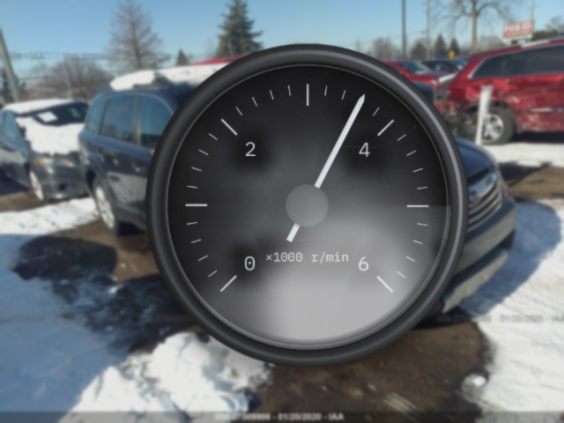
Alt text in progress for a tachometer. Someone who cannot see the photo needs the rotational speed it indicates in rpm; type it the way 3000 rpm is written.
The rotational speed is 3600 rpm
